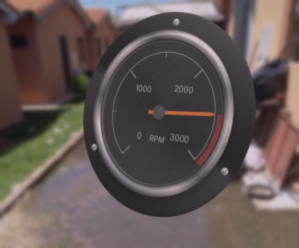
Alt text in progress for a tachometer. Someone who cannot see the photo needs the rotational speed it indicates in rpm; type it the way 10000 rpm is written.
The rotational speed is 2500 rpm
